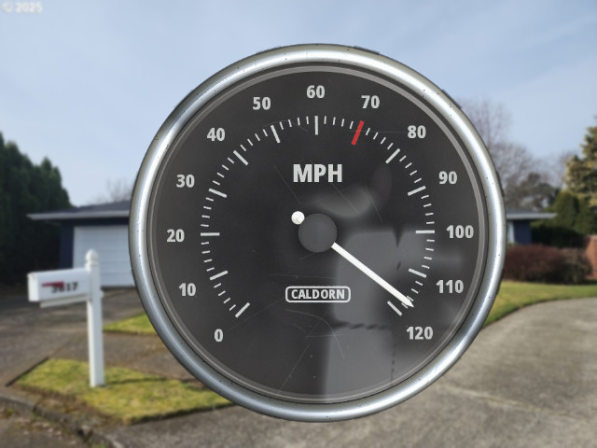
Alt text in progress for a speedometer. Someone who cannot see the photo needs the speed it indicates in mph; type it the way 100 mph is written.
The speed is 117 mph
